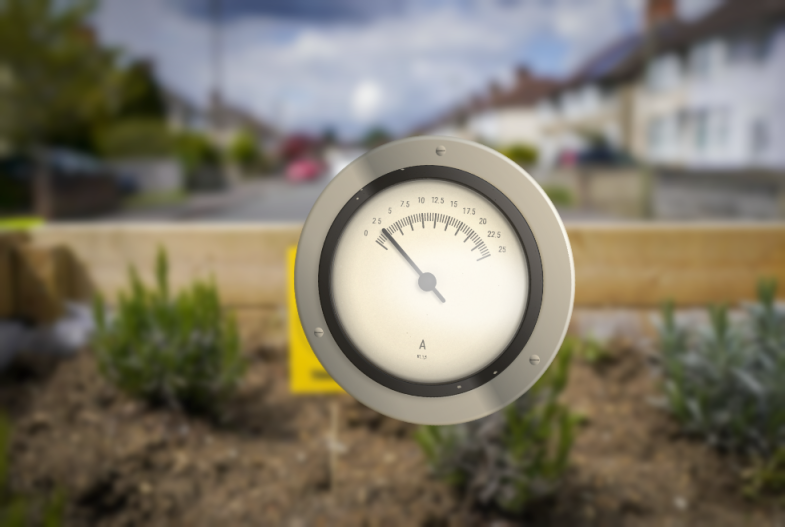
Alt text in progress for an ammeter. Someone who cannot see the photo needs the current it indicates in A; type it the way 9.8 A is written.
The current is 2.5 A
